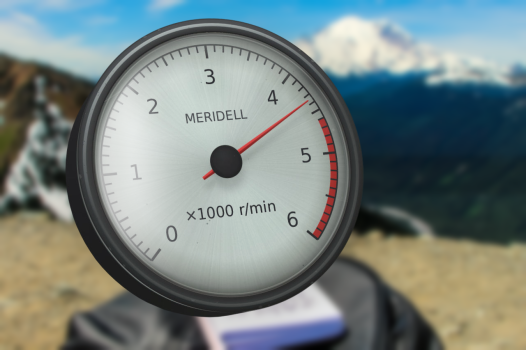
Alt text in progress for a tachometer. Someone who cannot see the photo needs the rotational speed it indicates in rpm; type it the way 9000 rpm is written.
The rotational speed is 4350 rpm
